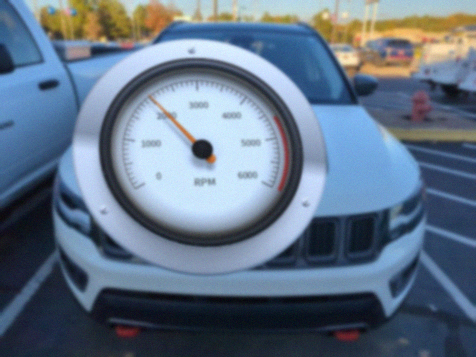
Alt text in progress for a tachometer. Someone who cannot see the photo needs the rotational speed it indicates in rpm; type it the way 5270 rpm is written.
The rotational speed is 2000 rpm
